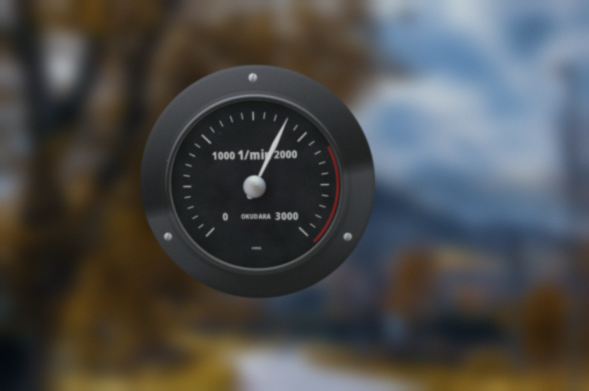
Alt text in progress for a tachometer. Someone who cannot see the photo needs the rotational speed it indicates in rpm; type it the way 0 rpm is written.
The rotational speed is 1800 rpm
